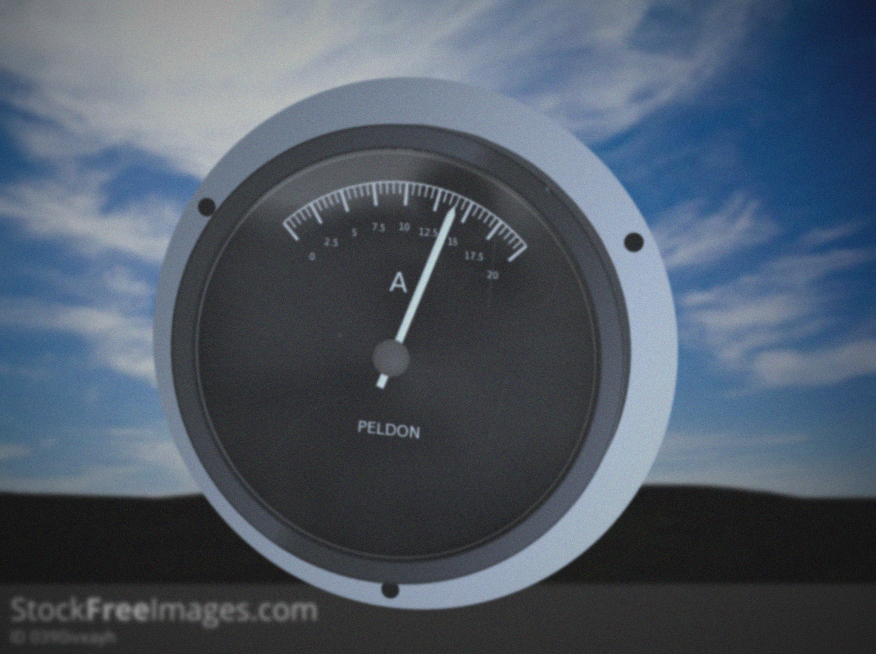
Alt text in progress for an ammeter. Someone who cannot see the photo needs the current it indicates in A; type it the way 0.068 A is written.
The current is 14 A
